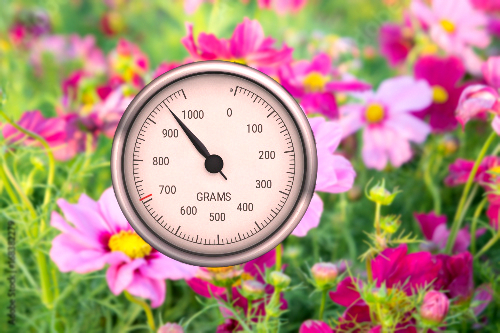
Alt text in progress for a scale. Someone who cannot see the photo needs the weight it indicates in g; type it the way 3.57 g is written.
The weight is 950 g
